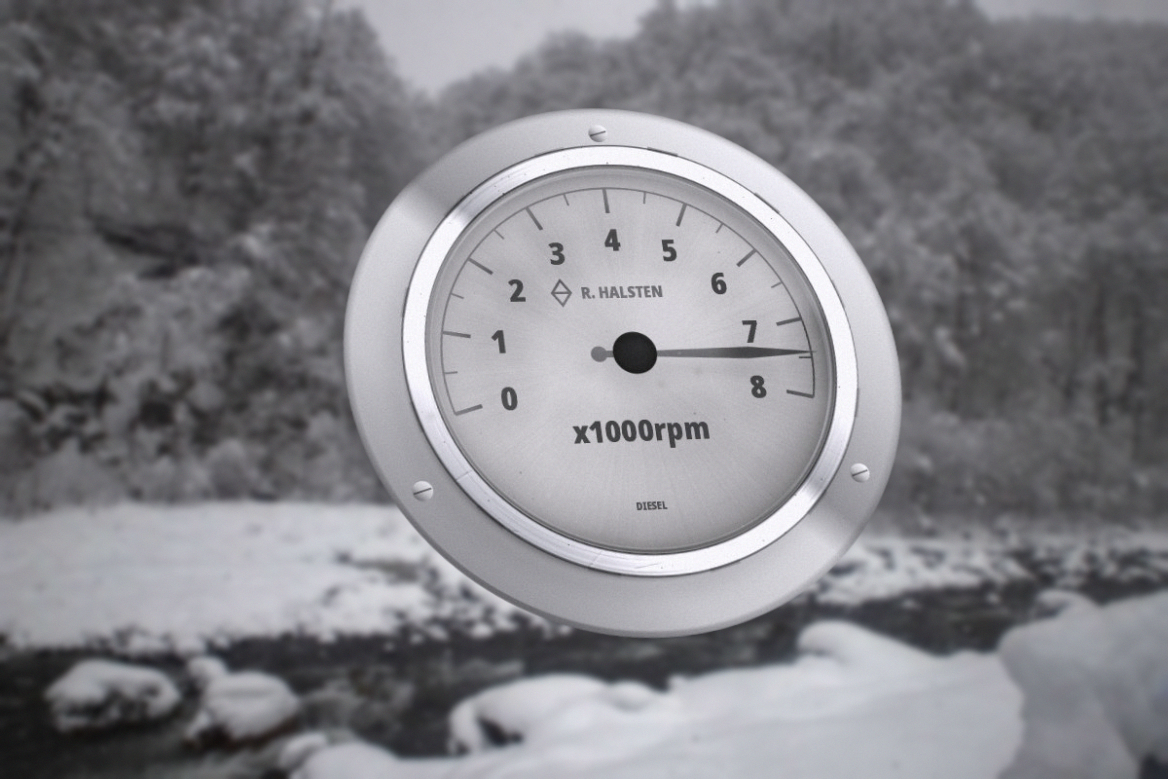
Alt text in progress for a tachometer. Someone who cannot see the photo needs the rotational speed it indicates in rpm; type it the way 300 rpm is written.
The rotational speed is 7500 rpm
